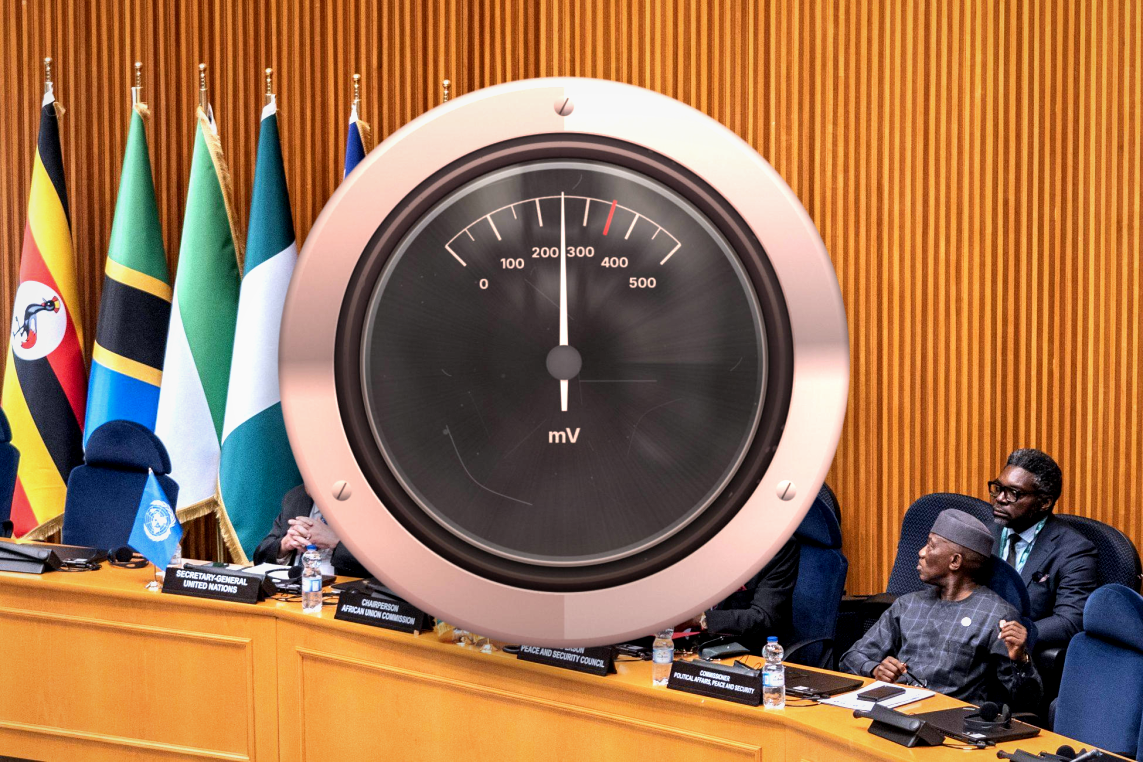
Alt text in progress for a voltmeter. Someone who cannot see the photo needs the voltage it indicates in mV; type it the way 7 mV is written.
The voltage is 250 mV
